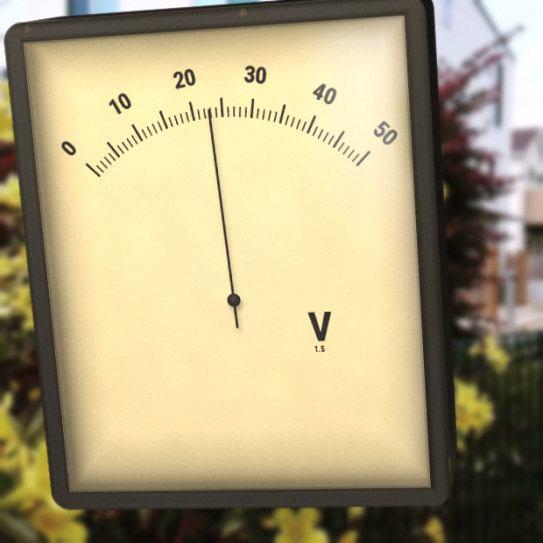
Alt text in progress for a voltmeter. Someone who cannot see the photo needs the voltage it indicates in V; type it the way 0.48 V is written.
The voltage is 23 V
